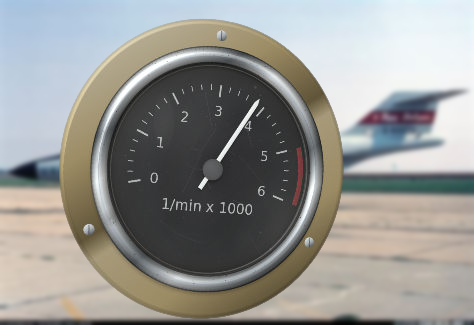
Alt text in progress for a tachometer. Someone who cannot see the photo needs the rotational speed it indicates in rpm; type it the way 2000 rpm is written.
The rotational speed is 3800 rpm
